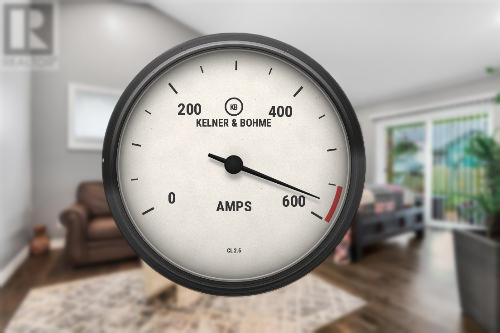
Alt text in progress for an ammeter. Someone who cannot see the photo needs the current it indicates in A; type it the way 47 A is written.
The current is 575 A
